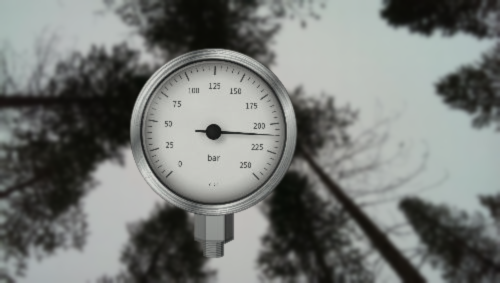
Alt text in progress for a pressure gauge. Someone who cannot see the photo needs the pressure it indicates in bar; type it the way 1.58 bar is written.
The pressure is 210 bar
